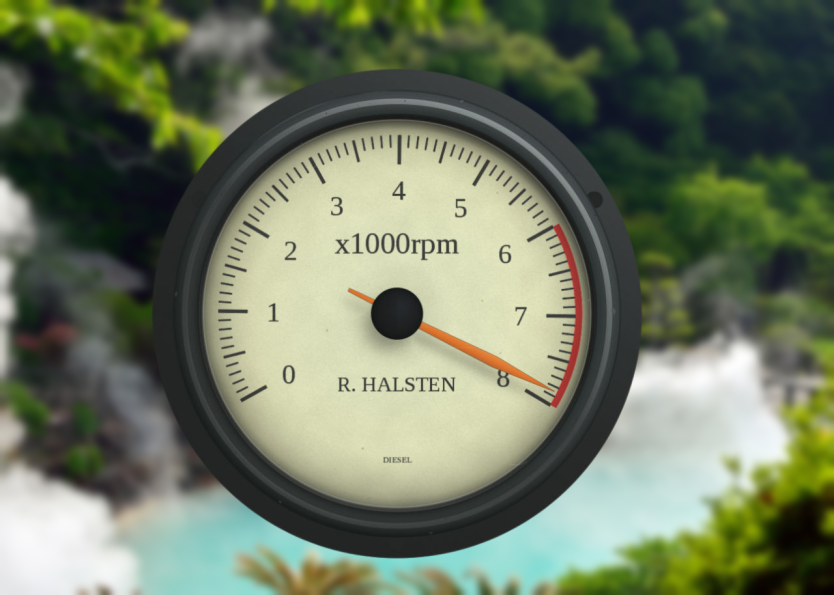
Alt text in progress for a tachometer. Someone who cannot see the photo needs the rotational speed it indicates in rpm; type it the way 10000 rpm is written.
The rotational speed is 7850 rpm
